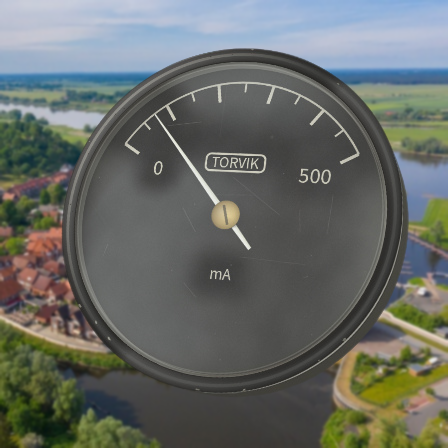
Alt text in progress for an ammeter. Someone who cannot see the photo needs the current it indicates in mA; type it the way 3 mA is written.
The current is 75 mA
